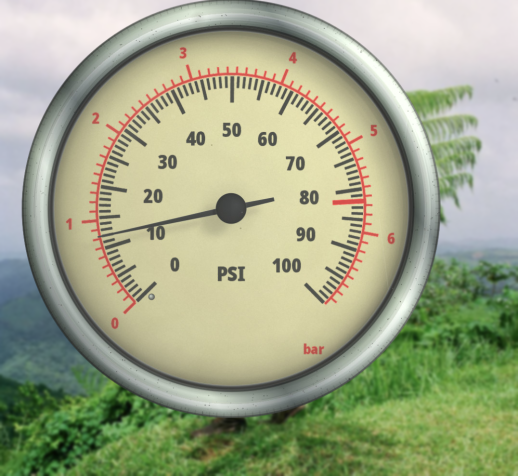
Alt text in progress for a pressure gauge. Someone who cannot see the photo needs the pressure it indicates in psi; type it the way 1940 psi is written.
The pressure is 12 psi
